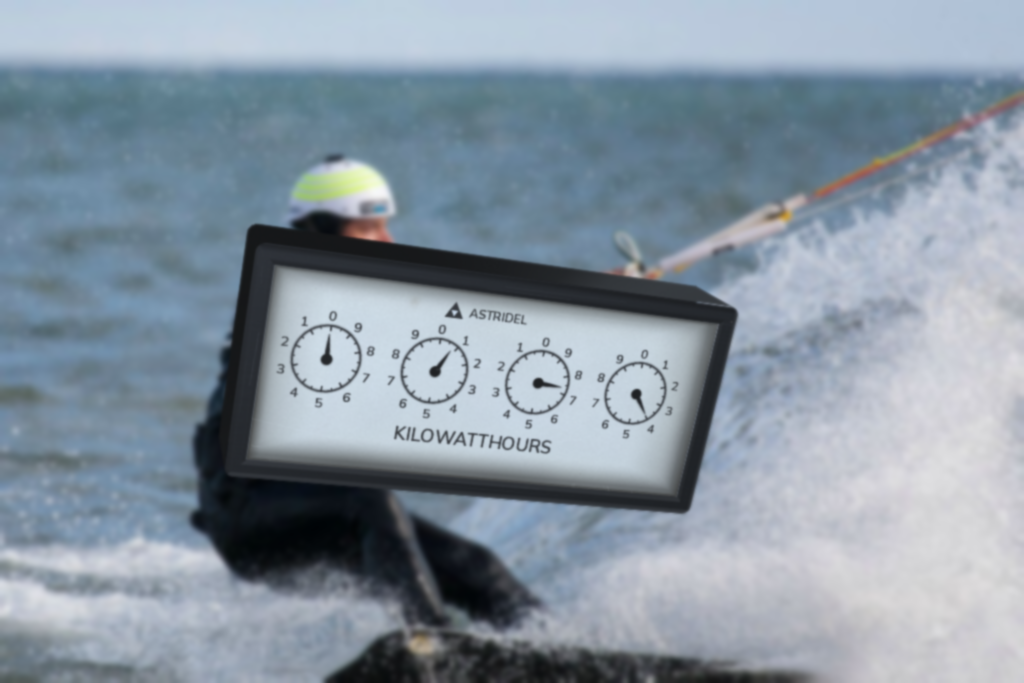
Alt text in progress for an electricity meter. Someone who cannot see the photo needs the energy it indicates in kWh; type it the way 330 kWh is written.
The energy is 74 kWh
